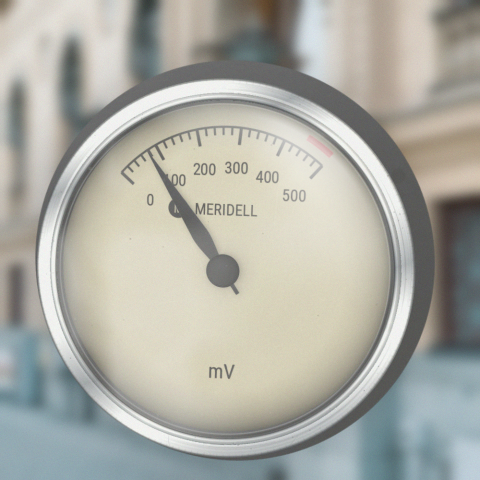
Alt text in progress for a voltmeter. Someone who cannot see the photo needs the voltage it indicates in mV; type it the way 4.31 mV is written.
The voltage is 80 mV
